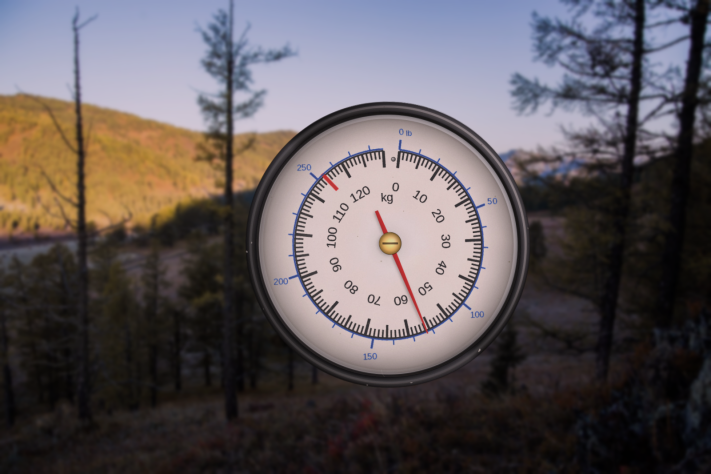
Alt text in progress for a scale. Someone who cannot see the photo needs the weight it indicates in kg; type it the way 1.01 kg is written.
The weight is 56 kg
